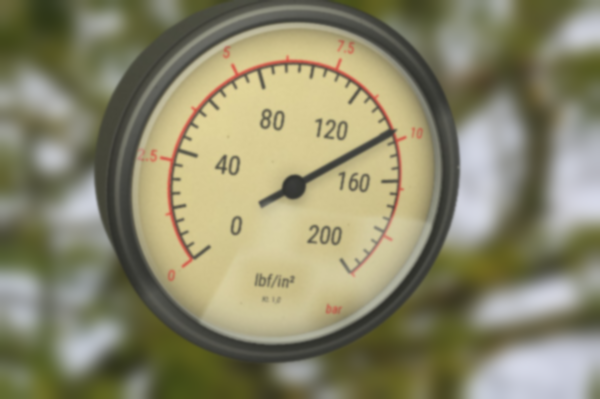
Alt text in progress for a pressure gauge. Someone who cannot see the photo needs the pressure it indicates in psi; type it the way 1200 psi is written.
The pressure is 140 psi
